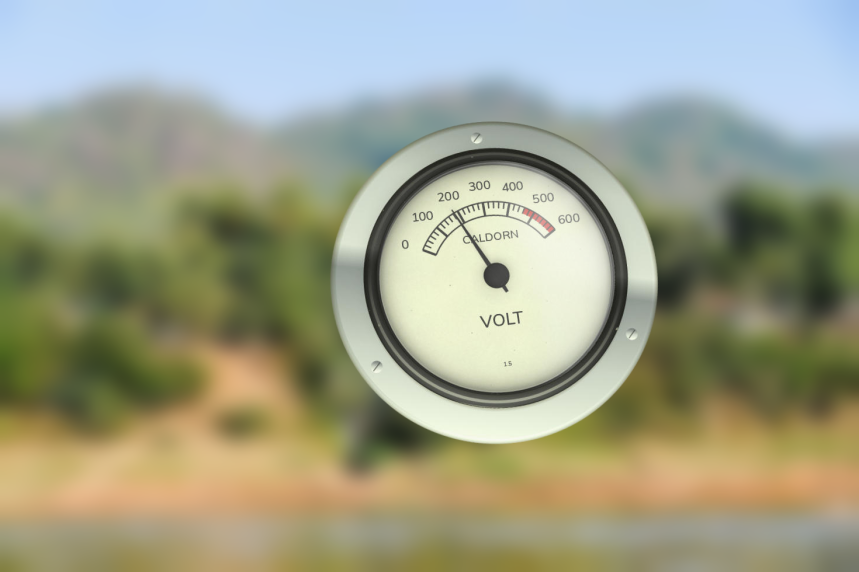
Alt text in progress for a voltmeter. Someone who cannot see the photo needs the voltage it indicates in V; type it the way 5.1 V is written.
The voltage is 180 V
